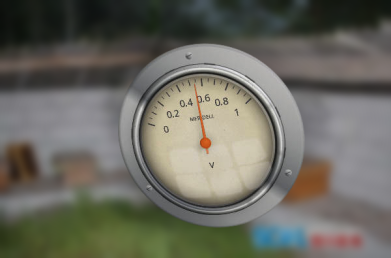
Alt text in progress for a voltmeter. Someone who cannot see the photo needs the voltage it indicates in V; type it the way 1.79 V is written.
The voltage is 0.55 V
